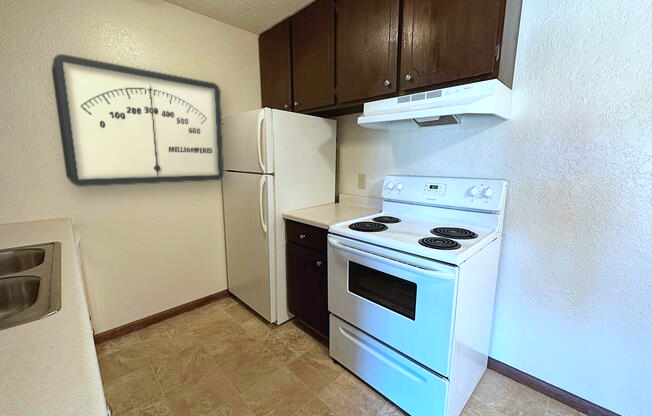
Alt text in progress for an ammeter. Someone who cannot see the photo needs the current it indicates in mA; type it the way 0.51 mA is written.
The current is 300 mA
